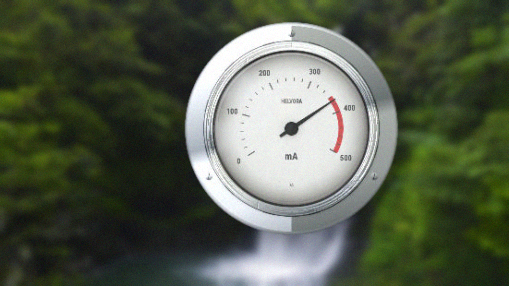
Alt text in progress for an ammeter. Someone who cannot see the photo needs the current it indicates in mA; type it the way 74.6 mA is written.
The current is 370 mA
